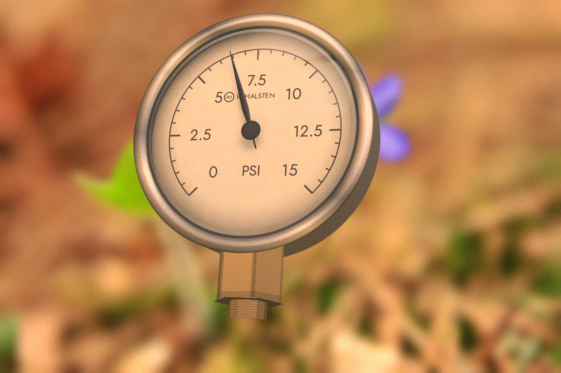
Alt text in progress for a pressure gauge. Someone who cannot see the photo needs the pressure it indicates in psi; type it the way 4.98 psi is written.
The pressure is 6.5 psi
